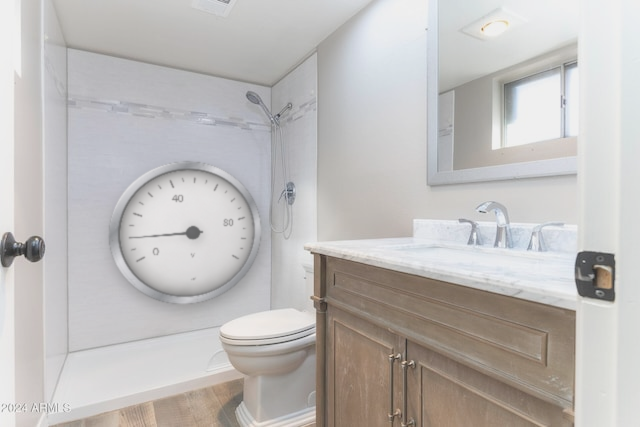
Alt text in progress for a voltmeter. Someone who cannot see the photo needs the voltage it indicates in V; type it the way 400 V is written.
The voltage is 10 V
